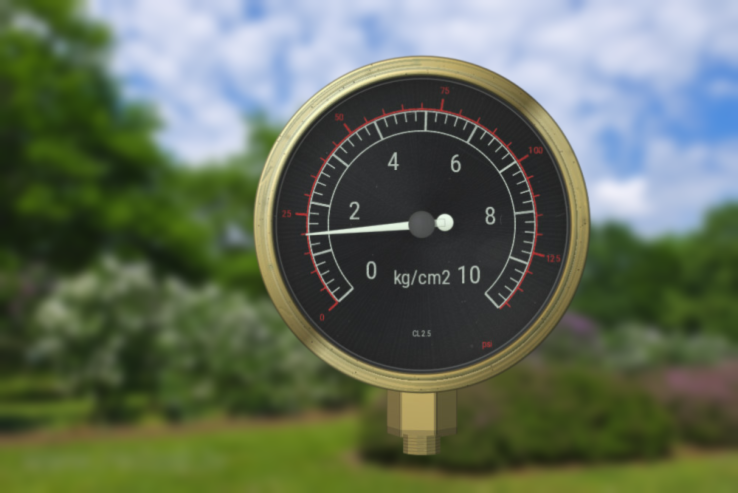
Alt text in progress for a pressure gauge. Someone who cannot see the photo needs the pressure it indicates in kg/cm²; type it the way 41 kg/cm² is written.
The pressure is 1.4 kg/cm²
